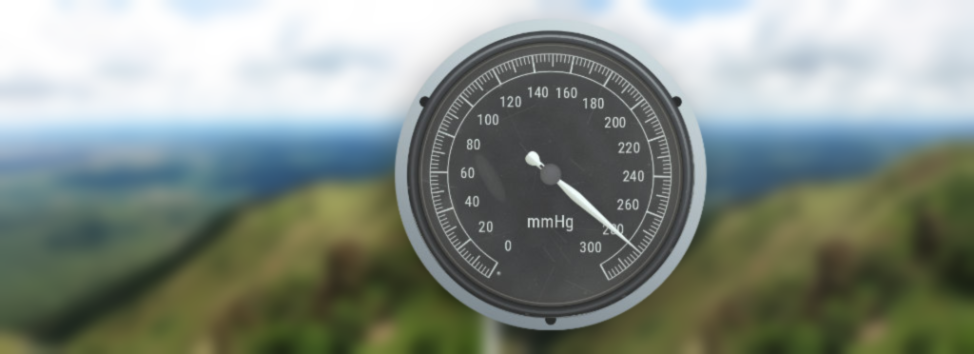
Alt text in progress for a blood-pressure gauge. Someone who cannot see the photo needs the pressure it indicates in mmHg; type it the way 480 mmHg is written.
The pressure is 280 mmHg
